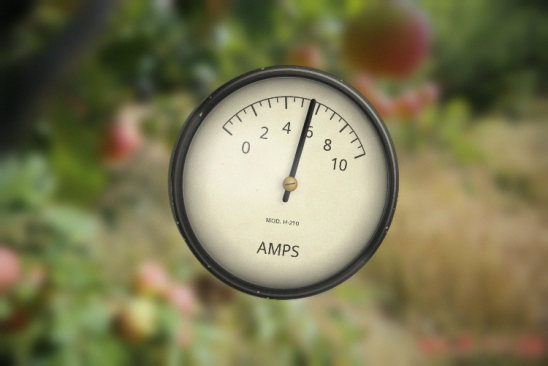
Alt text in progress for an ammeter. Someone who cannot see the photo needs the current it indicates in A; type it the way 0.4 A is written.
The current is 5.5 A
